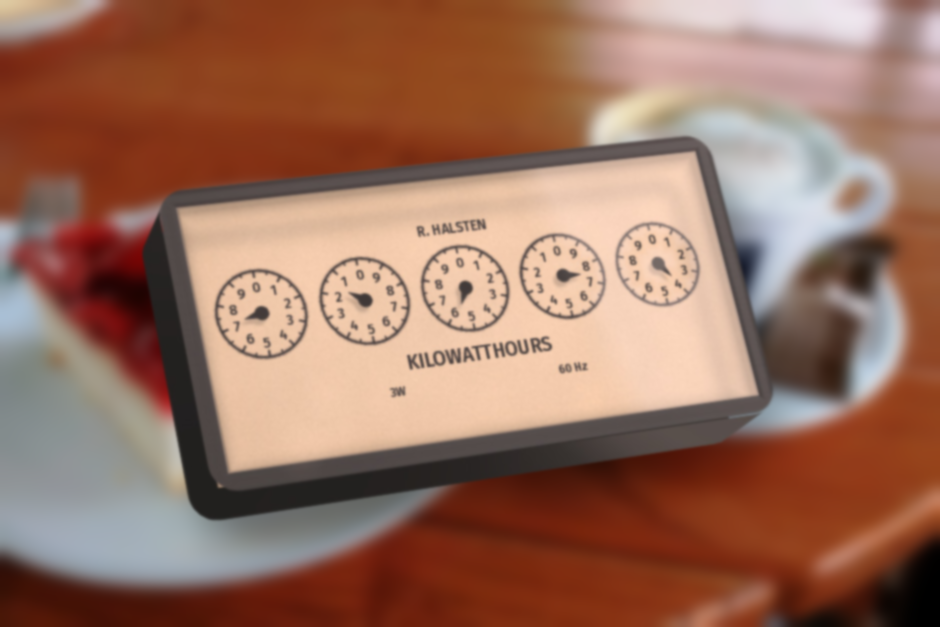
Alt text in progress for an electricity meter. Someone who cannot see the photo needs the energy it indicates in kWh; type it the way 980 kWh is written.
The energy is 71574 kWh
